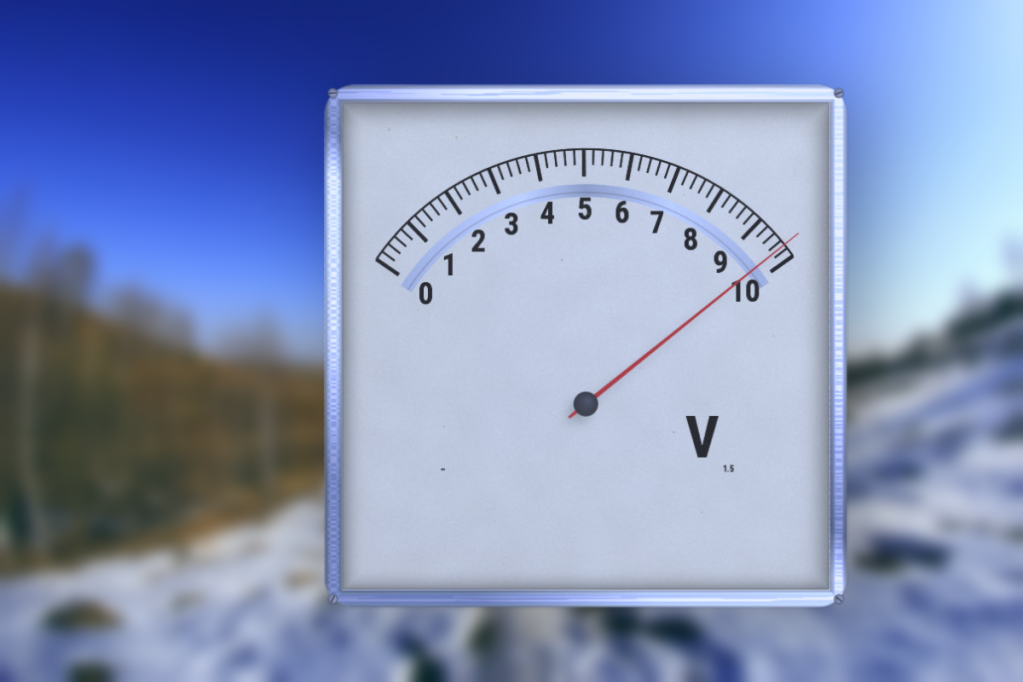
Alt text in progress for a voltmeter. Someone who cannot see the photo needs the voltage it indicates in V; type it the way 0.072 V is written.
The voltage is 9.7 V
